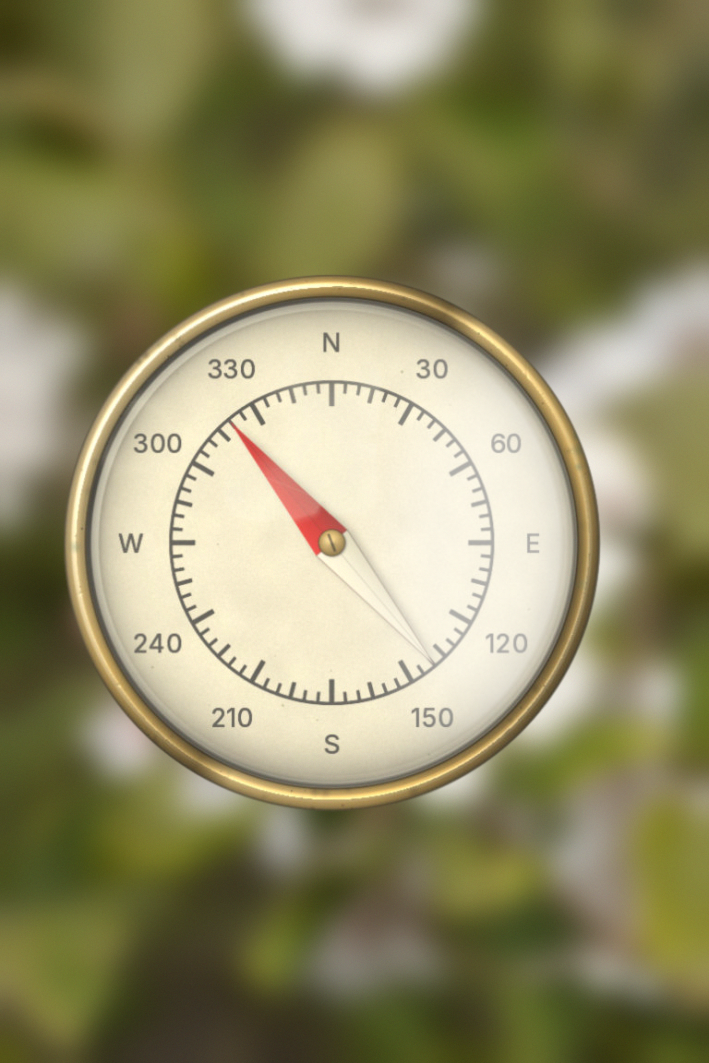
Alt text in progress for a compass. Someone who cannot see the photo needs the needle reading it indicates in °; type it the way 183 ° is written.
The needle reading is 320 °
